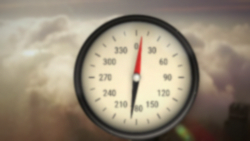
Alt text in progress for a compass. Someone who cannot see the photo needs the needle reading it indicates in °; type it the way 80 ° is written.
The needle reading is 7.5 °
